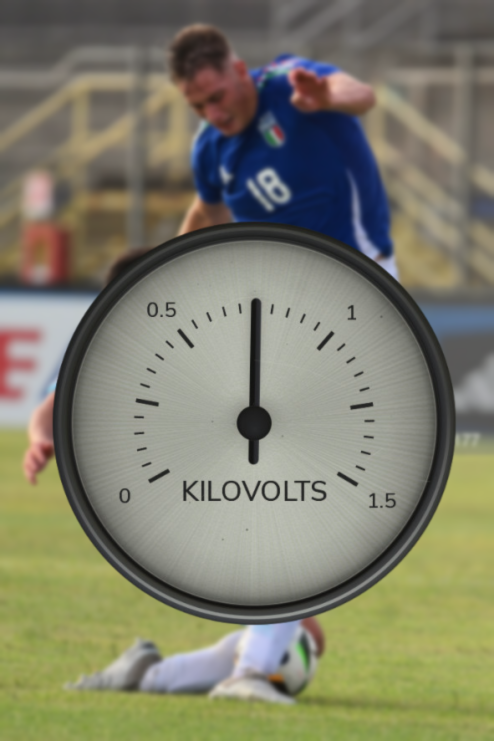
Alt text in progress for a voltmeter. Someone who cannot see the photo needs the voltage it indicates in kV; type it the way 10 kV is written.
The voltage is 0.75 kV
